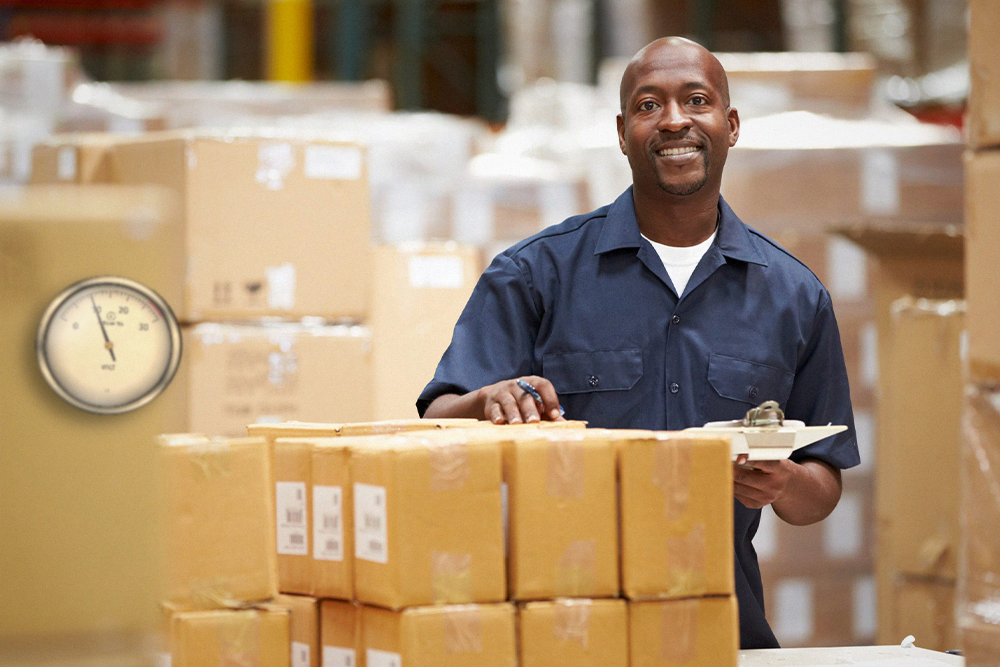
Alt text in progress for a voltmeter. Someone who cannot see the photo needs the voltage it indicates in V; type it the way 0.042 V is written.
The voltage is 10 V
